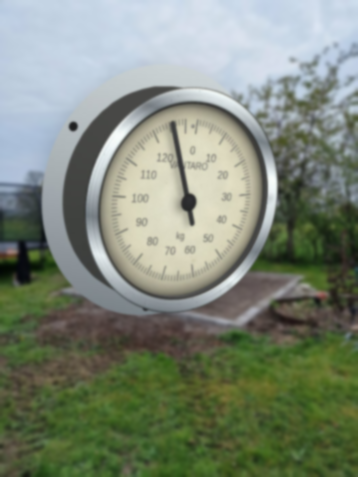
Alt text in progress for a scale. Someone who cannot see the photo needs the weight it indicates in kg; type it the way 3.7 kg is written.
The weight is 125 kg
